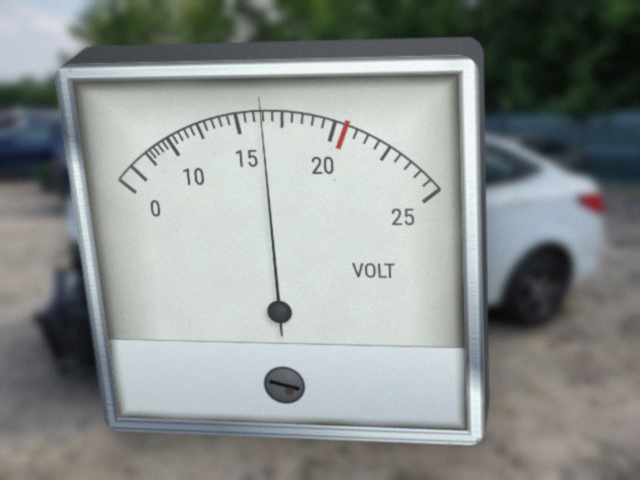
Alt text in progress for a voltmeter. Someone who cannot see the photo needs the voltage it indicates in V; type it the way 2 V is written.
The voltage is 16.5 V
